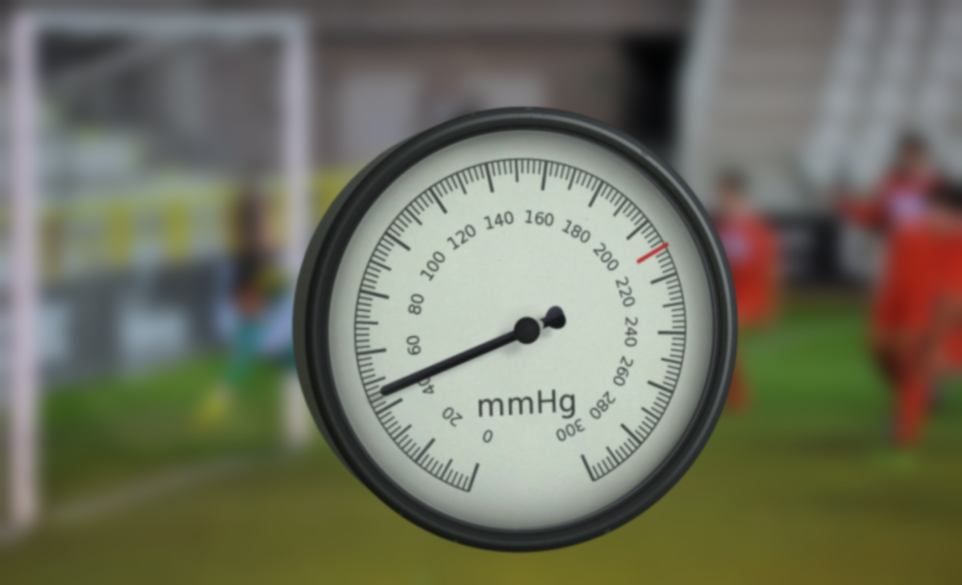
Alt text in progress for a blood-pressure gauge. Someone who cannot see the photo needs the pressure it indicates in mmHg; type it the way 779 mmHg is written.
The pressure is 46 mmHg
